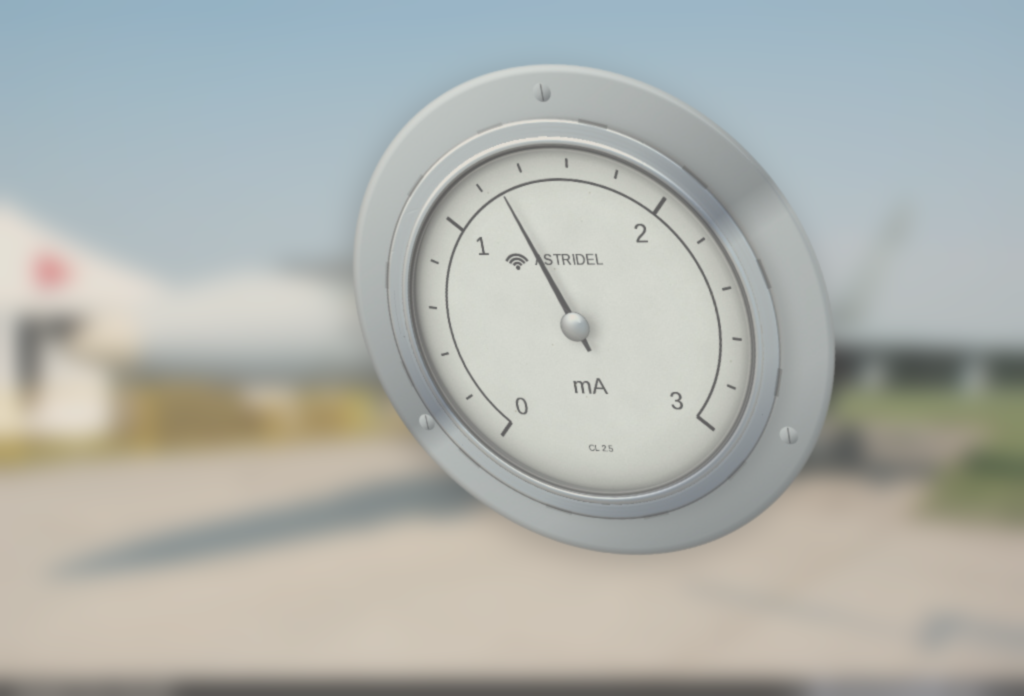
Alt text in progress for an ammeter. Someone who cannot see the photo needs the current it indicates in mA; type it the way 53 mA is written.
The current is 1.3 mA
